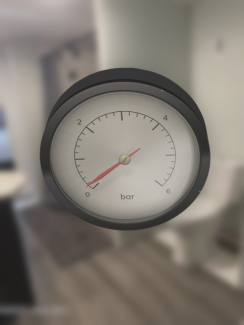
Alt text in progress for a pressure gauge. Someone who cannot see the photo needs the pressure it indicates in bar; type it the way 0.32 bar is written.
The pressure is 0.2 bar
